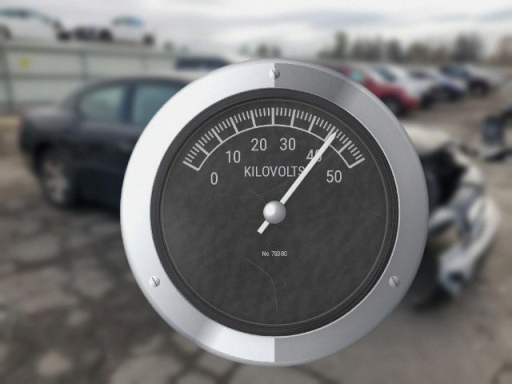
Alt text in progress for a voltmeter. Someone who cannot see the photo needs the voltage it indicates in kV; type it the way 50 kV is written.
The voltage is 41 kV
